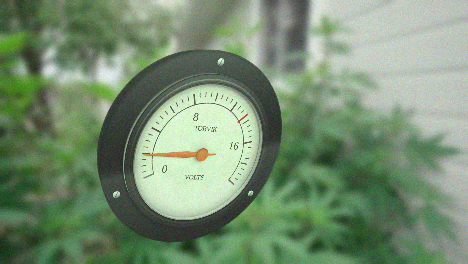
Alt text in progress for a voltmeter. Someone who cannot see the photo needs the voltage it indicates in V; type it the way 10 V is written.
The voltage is 2 V
